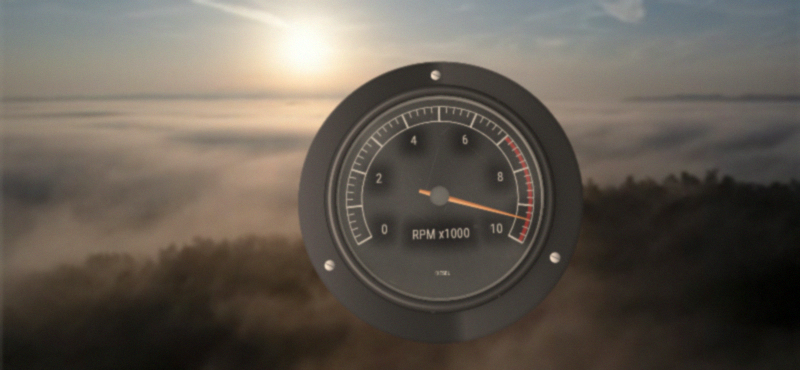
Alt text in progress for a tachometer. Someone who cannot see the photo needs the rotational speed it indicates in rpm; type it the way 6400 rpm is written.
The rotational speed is 9400 rpm
